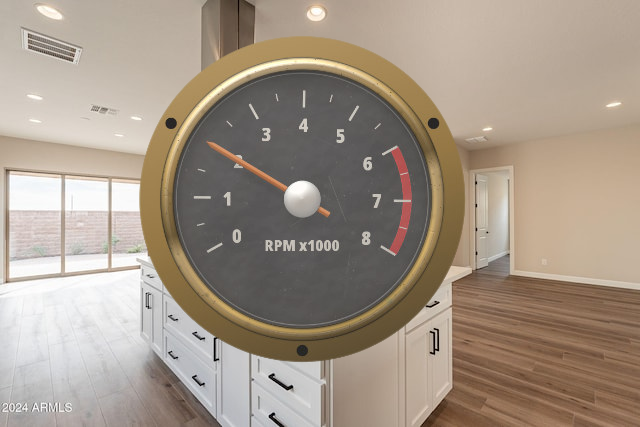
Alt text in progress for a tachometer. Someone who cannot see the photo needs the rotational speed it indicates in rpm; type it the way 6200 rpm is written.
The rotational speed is 2000 rpm
